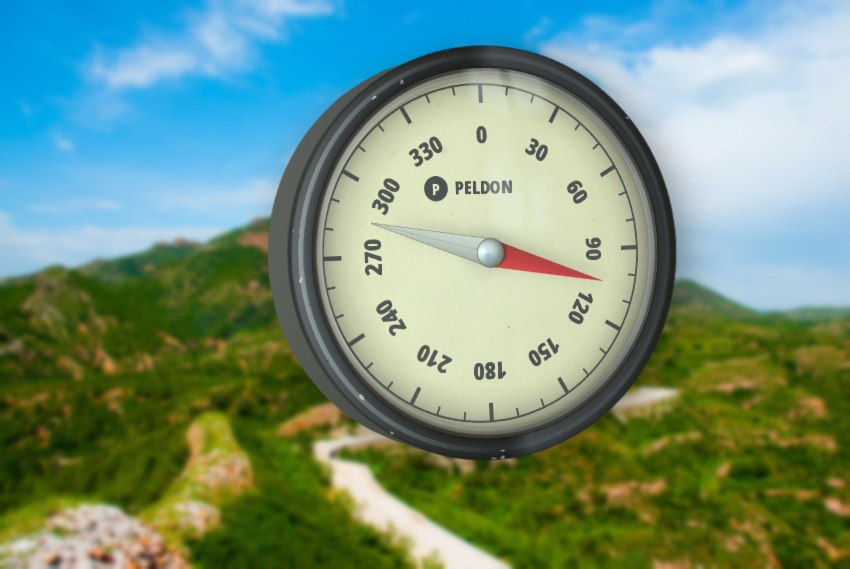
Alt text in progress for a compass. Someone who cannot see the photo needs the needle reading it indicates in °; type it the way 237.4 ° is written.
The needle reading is 105 °
